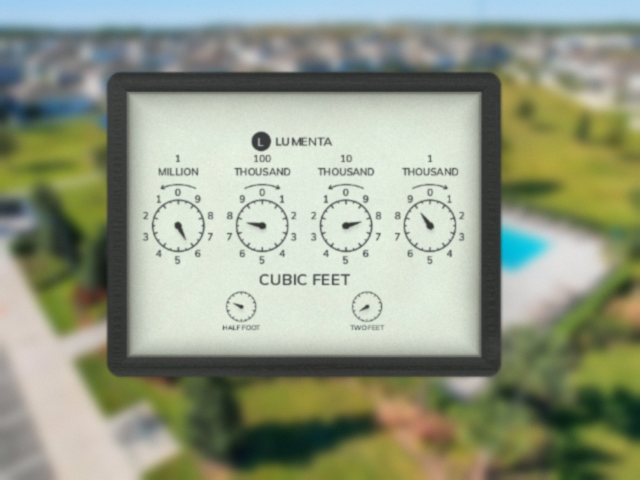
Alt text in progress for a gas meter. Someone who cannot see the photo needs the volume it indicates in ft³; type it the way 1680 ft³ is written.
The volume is 577900 ft³
